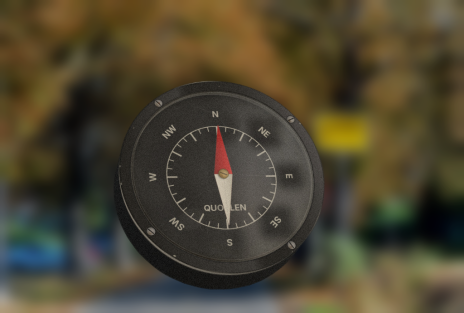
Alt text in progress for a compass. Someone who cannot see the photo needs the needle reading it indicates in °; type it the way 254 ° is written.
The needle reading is 0 °
